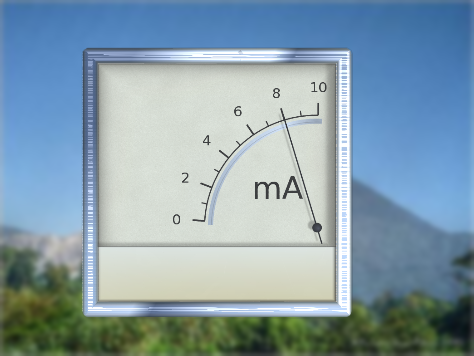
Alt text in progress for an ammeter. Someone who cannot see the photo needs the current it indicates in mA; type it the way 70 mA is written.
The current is 8 mA
